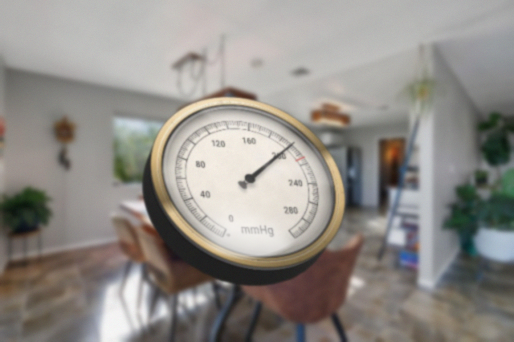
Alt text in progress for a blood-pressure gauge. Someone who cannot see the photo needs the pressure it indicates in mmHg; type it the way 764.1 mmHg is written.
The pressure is 200 mmHg
